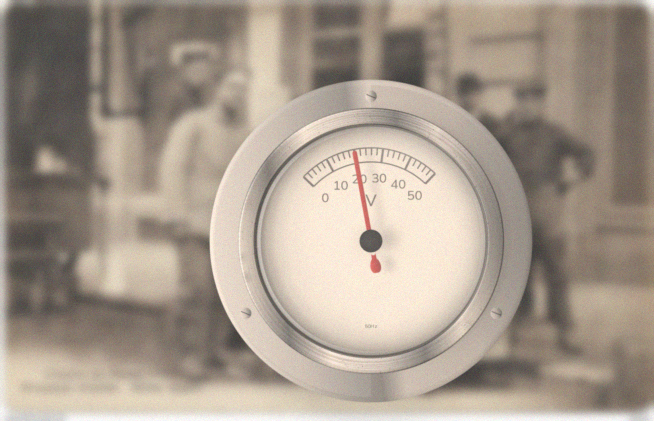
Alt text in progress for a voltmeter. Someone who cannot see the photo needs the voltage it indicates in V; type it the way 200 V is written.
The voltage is 20 V
